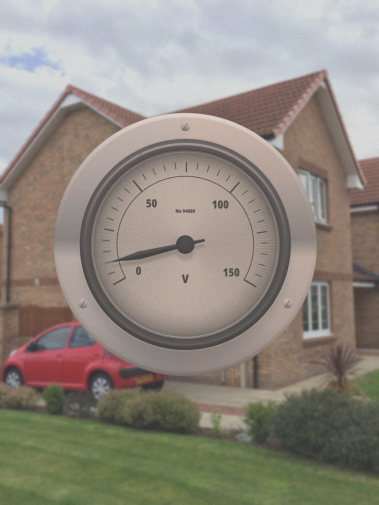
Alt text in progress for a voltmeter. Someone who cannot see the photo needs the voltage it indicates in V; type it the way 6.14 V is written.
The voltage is 10 V
